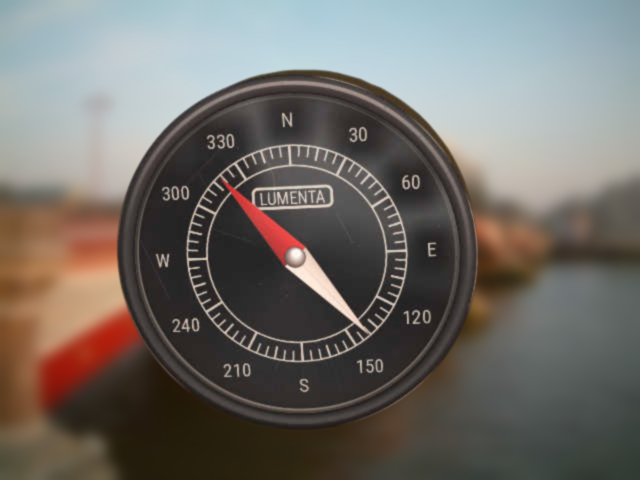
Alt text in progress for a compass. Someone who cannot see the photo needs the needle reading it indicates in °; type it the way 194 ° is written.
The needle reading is 320 °
